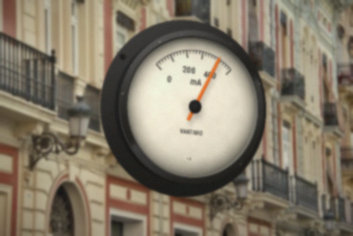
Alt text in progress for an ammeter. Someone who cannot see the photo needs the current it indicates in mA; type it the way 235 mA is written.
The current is 400 mA
